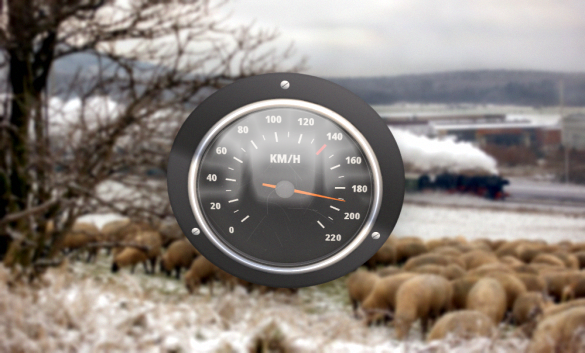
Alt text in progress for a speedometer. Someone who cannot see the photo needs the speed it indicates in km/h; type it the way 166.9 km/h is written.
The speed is 190 km/h
